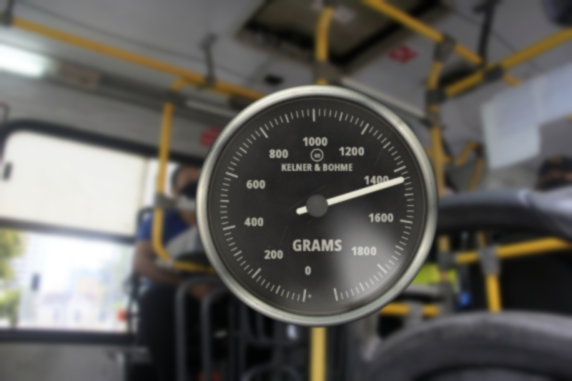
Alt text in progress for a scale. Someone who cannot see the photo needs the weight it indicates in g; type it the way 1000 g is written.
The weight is 1440 g
